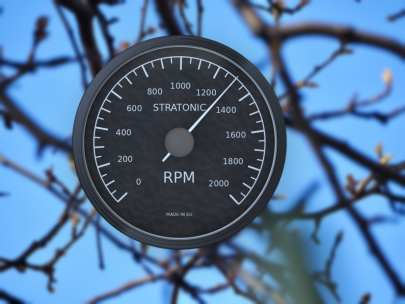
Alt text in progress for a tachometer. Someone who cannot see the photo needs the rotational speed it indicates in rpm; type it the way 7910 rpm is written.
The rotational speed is 1300 rpm
